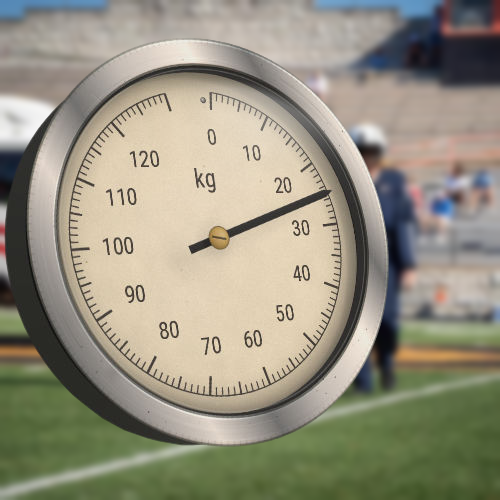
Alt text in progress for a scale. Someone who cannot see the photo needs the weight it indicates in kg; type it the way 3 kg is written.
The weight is 25 kg
